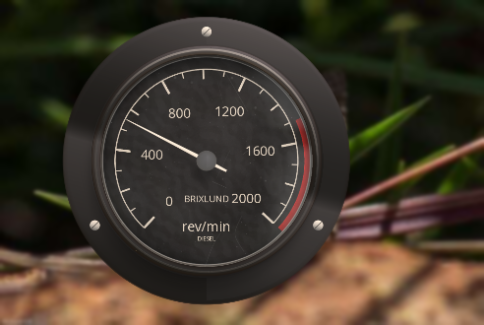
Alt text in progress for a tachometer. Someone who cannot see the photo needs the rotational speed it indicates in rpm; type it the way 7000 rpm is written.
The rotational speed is 550 rpm
